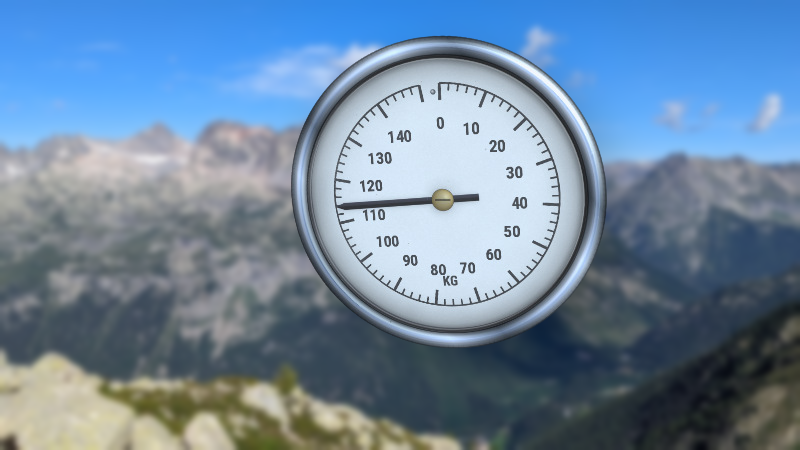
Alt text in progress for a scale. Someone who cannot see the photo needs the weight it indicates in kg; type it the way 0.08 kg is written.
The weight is 114 kg
